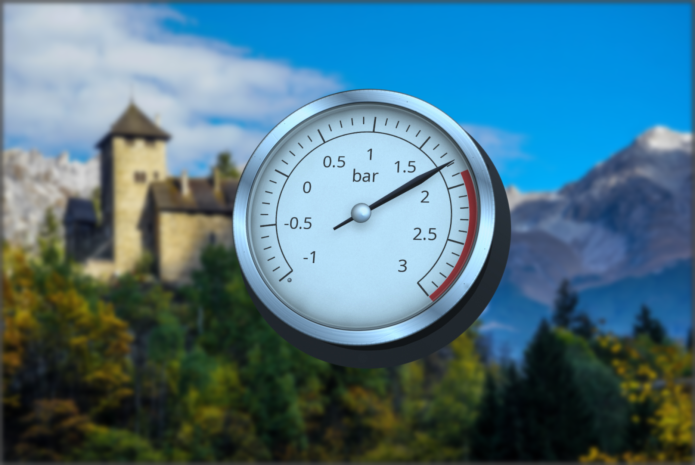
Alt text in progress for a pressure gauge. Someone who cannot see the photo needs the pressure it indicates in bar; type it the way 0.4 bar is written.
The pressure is 1.8 bar
